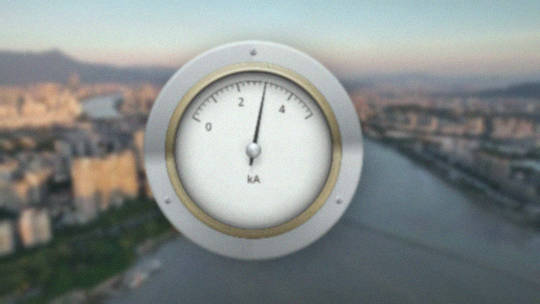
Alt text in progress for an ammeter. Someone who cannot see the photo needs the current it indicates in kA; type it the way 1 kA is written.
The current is 3 kA
